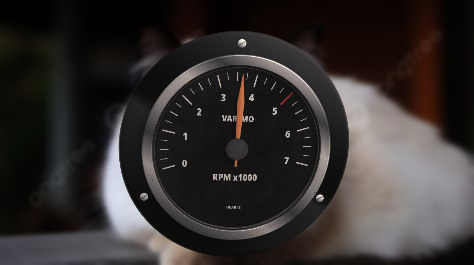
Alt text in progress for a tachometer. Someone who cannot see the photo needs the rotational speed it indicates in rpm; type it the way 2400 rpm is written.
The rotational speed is 3625 rpm
